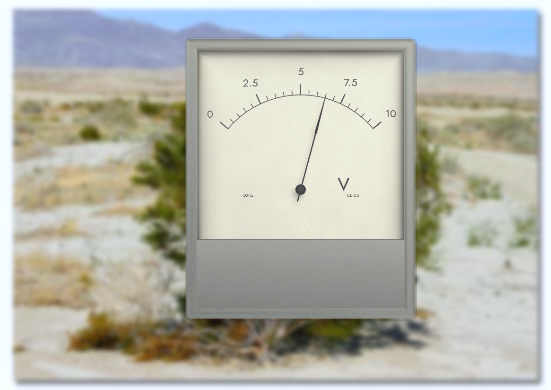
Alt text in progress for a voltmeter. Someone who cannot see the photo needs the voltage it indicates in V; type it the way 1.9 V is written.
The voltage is 6.5 V
